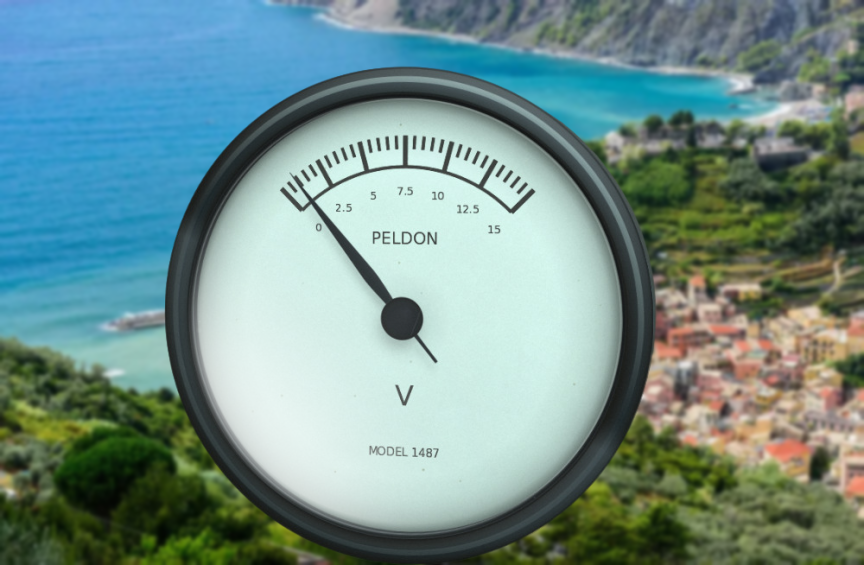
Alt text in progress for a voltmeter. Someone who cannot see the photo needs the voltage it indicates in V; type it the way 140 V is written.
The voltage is 1 V
